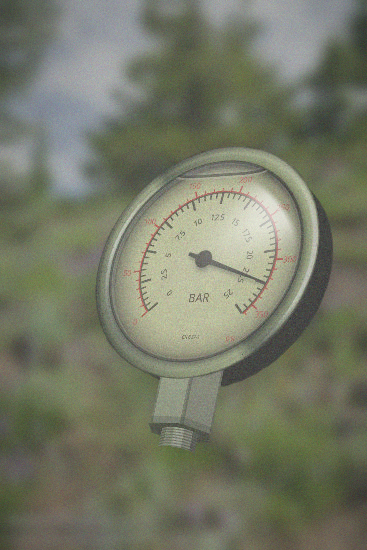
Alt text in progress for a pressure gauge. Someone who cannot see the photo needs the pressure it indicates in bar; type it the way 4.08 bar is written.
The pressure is 22.5 bar
